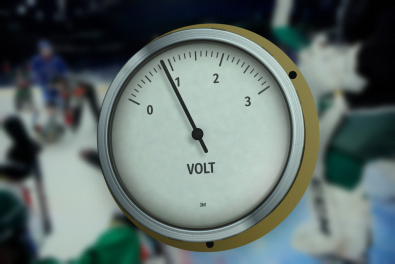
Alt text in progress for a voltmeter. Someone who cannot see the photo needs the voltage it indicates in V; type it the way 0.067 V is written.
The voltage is 0.9 V
